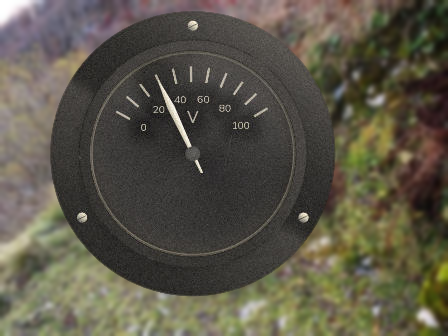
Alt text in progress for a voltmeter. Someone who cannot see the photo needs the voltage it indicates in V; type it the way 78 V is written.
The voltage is 30 V
